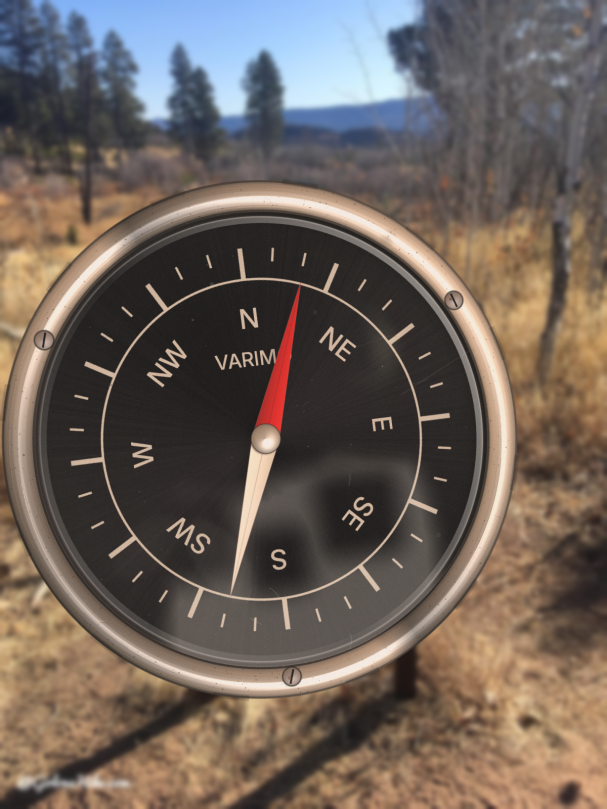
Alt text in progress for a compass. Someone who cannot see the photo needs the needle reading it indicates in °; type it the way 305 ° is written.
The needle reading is 20 °
